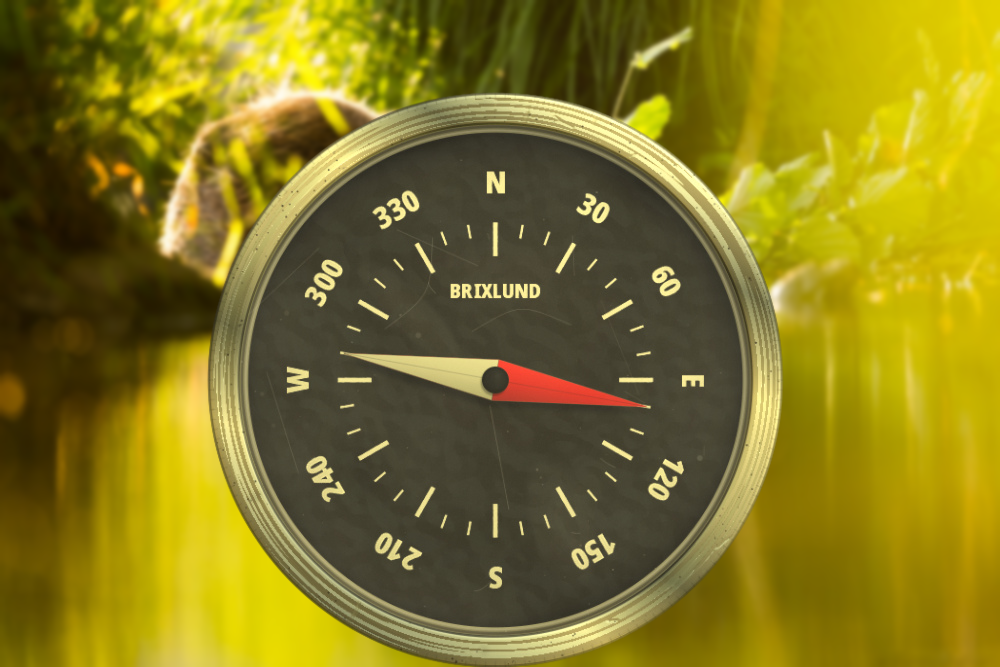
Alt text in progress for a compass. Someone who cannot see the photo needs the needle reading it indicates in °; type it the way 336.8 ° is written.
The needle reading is 100 °
